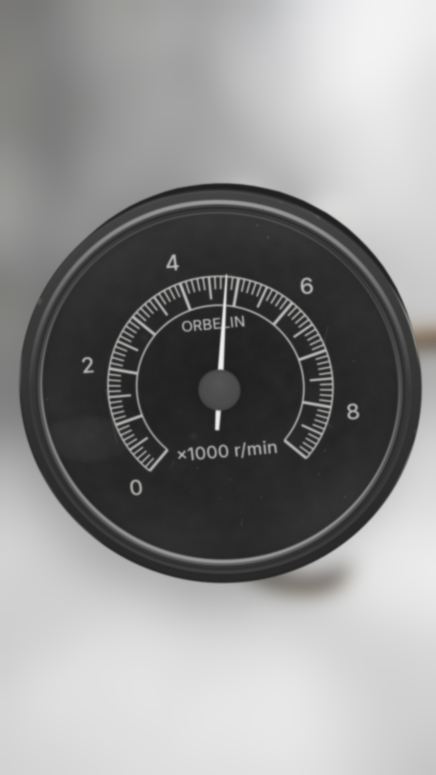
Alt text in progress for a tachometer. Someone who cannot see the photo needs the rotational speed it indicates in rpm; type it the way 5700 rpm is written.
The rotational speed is 4800 rpm
